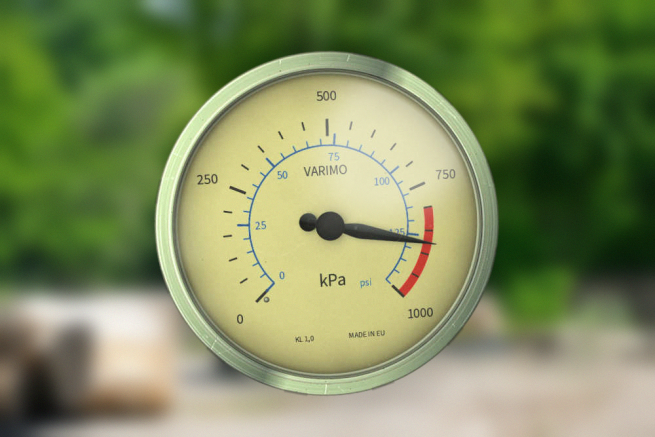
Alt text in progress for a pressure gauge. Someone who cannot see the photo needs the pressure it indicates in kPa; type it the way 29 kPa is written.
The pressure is 875 kPa
